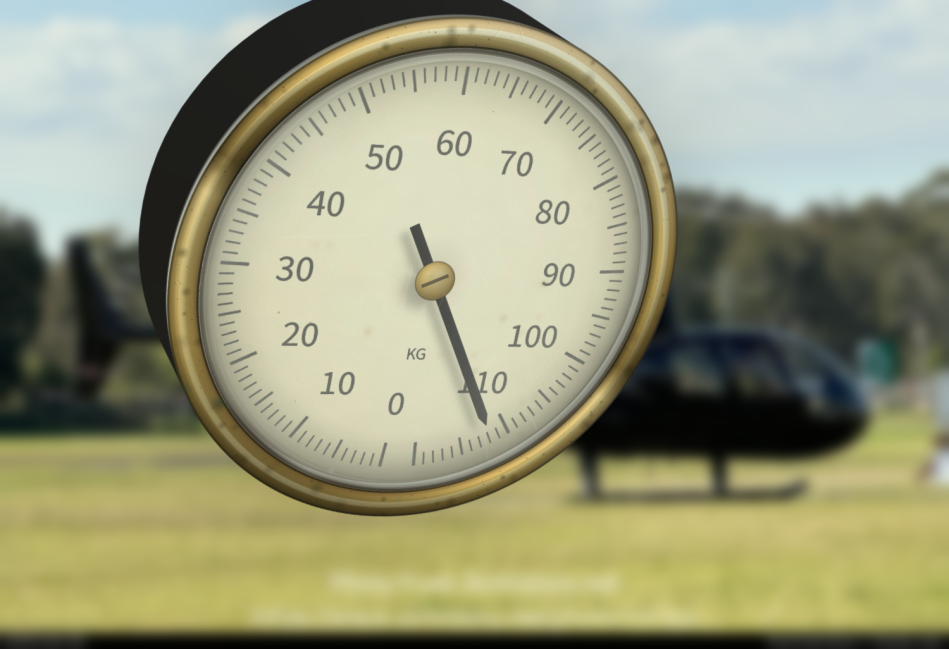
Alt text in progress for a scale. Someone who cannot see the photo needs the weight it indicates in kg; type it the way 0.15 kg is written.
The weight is 112 kg
